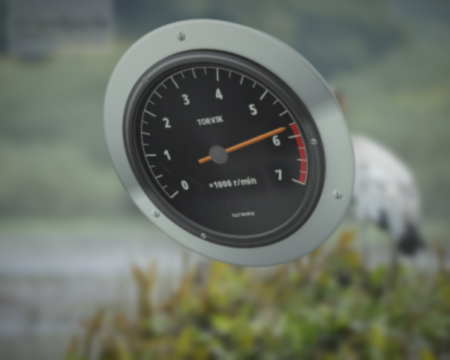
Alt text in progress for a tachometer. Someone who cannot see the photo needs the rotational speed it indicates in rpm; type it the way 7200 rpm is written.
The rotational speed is 5750 rpm
